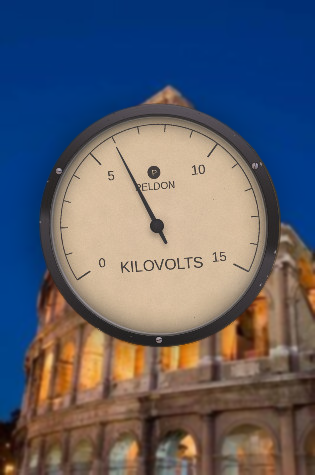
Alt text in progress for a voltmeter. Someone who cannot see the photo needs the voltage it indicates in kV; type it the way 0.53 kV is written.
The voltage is 6 kV
